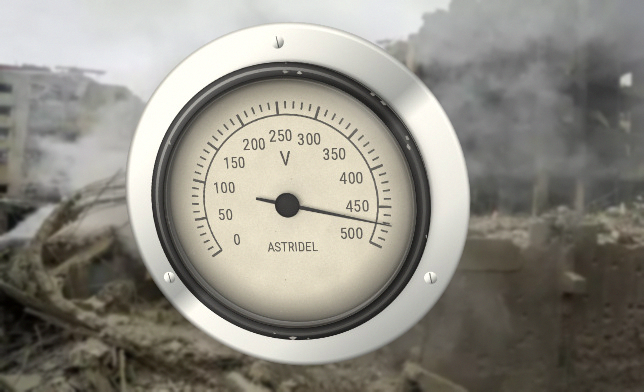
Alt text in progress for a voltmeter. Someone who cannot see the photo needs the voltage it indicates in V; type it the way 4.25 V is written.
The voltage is 470 V
